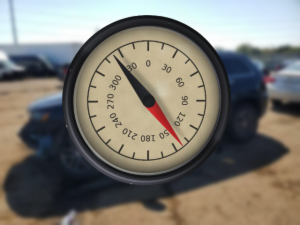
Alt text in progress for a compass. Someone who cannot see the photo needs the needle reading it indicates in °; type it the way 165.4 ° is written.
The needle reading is 142.5 °
